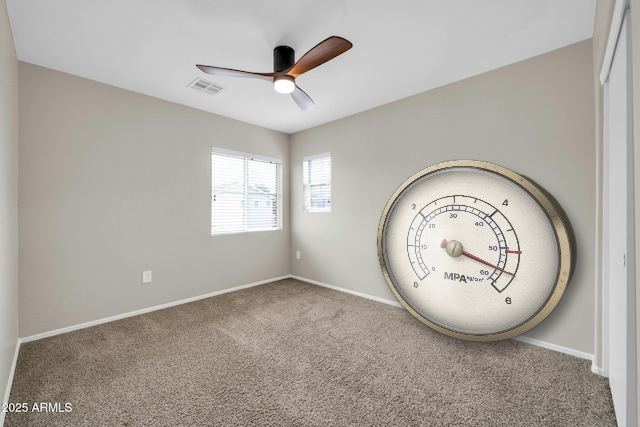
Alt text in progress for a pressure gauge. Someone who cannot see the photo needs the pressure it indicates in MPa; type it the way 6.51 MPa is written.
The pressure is 5.5 MPa
